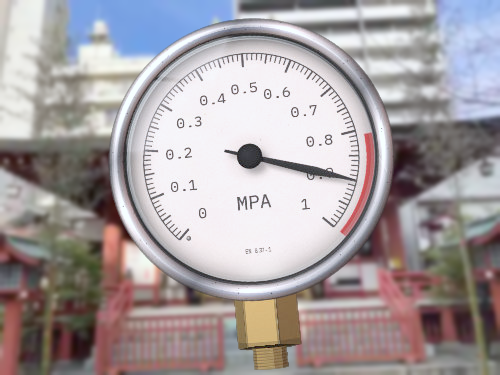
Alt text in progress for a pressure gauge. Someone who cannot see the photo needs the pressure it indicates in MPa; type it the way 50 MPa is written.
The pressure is 0.9 MPa
